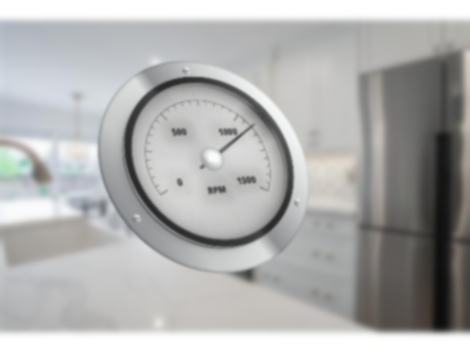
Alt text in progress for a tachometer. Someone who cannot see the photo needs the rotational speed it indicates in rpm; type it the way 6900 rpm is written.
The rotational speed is 1100 rpm
